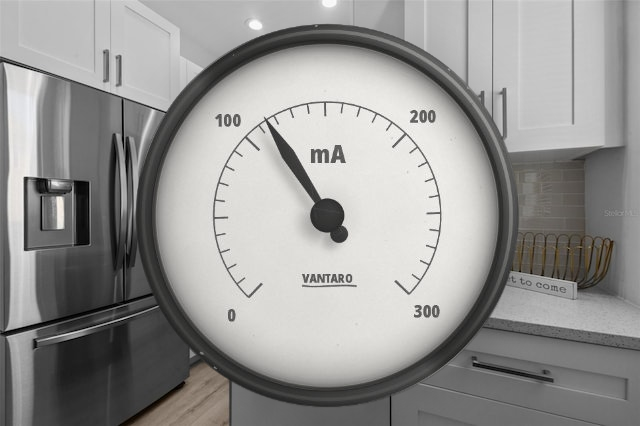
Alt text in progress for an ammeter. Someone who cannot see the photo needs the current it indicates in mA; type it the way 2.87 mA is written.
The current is 115 mA
